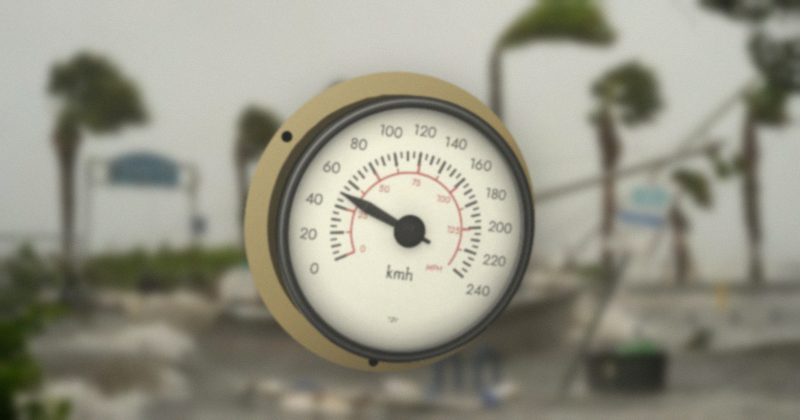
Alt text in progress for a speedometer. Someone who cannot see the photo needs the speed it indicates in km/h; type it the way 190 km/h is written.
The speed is 50 km/h
